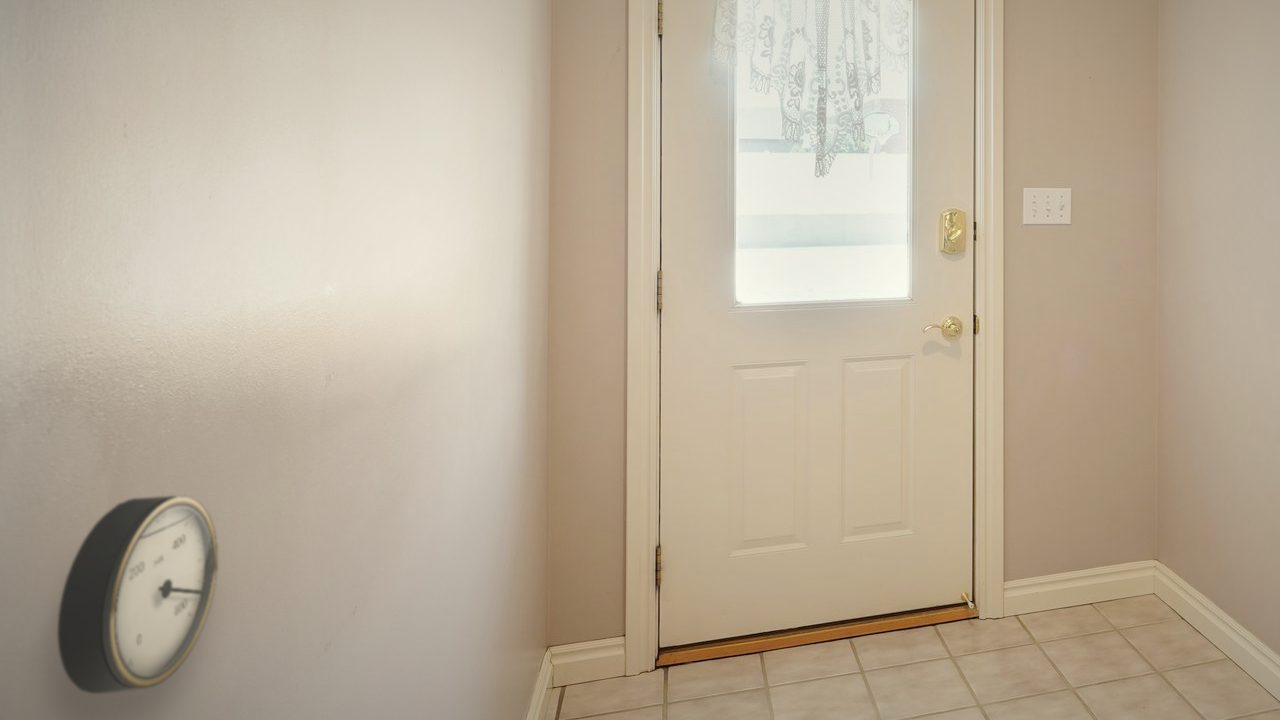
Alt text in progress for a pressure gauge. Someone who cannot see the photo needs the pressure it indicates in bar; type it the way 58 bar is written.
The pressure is 560 bar
